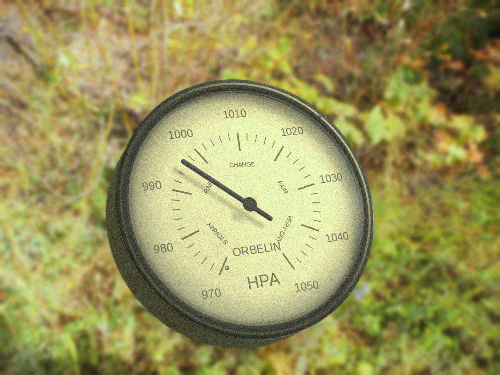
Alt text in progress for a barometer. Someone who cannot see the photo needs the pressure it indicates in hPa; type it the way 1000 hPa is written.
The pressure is 996 hPa
